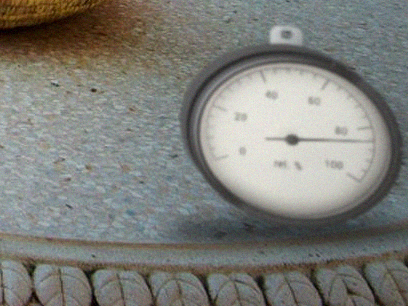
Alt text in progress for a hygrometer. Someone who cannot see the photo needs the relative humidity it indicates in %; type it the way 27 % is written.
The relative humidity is 84 %
